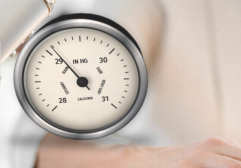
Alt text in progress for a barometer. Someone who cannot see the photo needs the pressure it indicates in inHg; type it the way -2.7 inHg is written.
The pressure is 29.1 inHg
